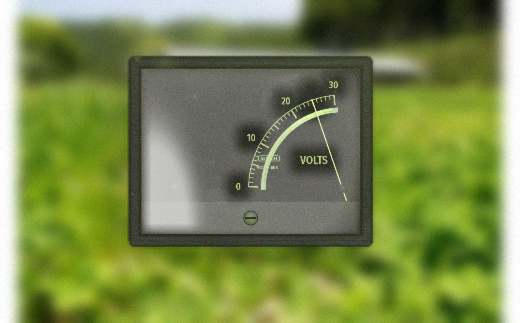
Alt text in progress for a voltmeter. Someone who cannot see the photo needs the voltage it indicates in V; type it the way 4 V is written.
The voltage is 25 V
